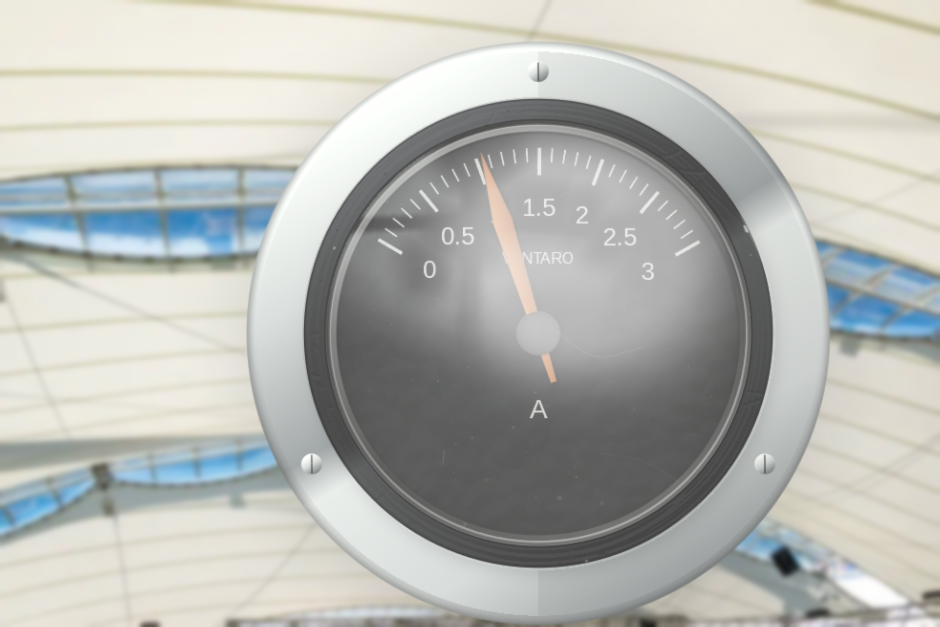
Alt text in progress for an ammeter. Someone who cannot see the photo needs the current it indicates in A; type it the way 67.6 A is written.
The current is 1.05 A
